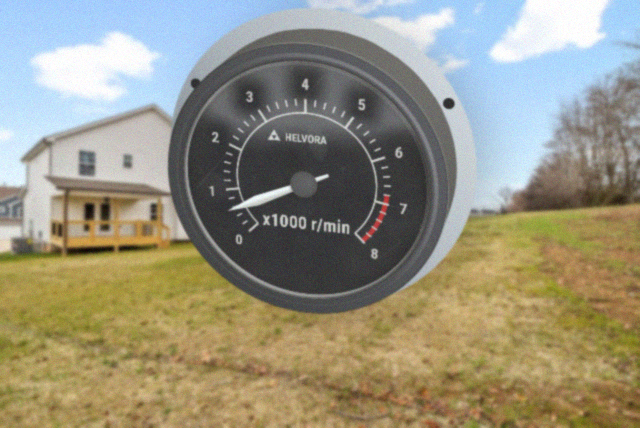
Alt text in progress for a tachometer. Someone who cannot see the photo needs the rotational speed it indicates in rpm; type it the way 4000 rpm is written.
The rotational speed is 600 rpm
